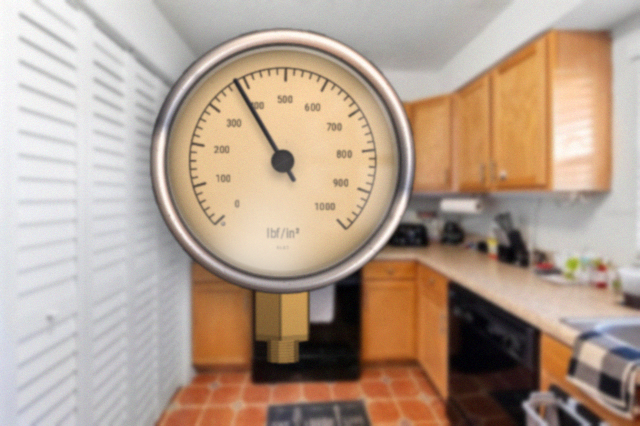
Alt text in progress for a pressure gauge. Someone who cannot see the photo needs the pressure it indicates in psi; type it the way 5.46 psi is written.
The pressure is 380 psi
